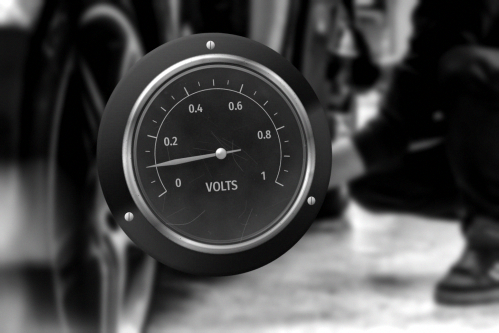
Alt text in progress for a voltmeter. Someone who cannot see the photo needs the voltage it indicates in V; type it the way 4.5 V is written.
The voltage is 0.1 V
